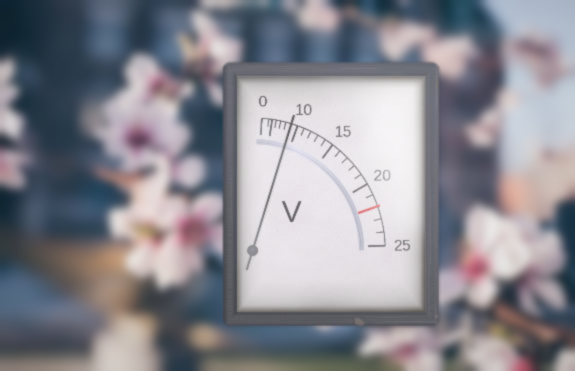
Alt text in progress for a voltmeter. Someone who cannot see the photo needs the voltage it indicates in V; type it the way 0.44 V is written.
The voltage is 9 V
